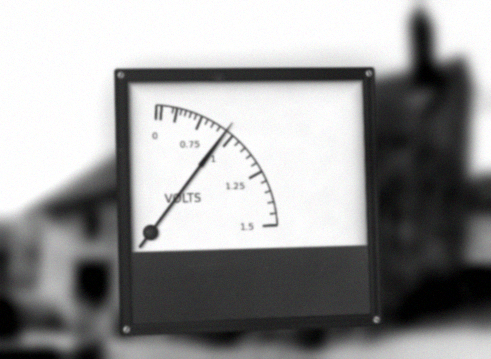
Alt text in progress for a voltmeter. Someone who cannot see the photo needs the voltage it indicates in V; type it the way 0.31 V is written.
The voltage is 0.95 V
